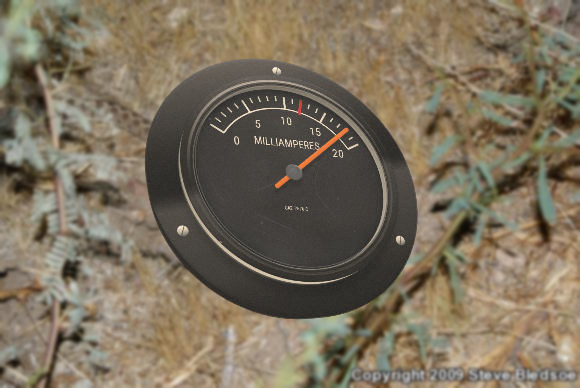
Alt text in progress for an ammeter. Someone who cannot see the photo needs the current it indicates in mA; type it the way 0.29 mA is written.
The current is 18 mA
